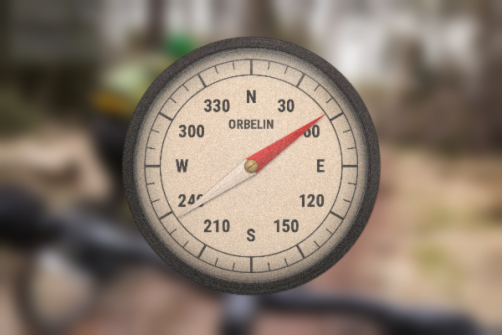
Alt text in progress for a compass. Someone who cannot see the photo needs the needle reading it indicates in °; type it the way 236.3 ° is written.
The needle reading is 55 °
